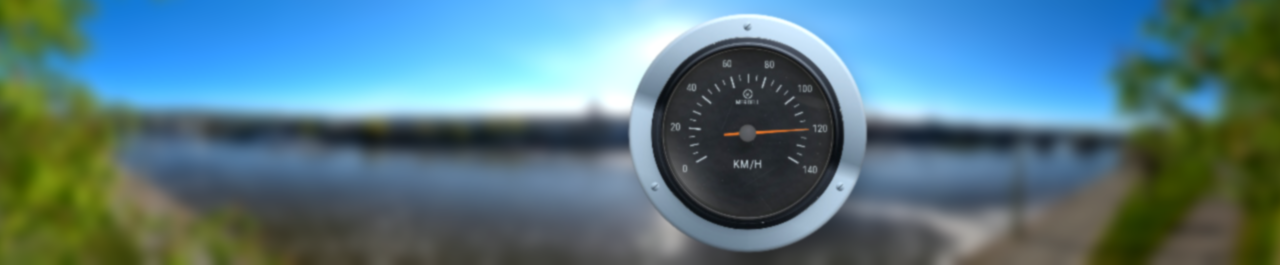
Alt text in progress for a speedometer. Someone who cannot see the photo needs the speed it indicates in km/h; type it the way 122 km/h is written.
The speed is 120 km/h
